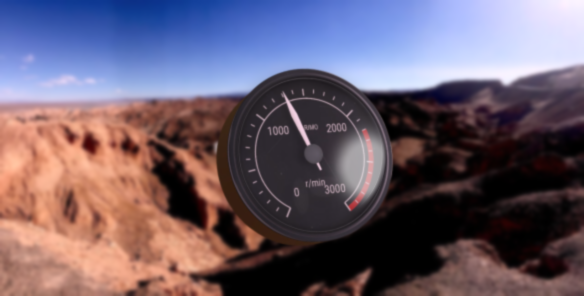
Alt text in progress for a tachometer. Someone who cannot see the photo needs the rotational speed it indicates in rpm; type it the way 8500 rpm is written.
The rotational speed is 1300 rpm
